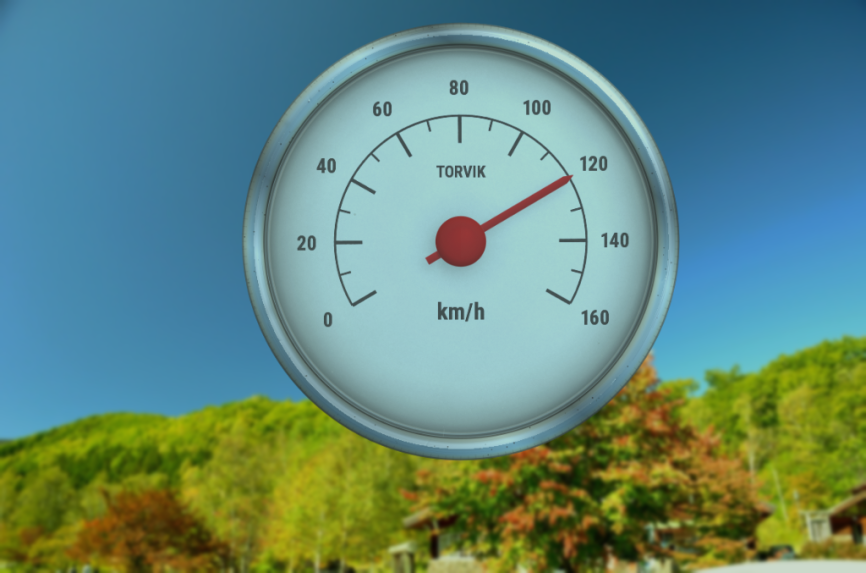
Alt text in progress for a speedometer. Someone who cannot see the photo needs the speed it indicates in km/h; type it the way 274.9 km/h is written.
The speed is 120 km/h
